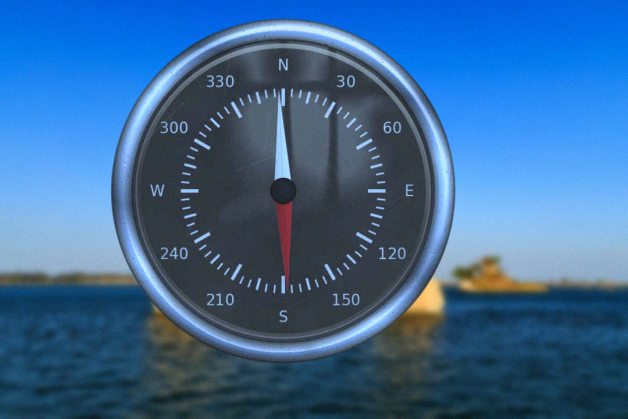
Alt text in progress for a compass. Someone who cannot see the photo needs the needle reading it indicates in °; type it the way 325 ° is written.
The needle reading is 177.5 °
